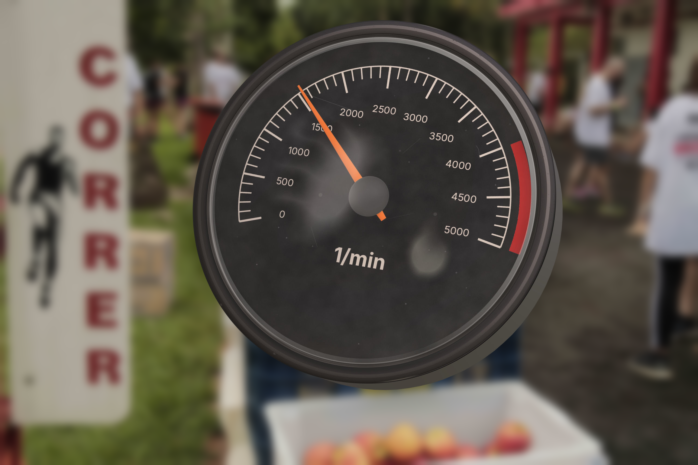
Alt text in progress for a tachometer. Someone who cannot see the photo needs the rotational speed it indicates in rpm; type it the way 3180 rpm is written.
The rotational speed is 1550 rpm
